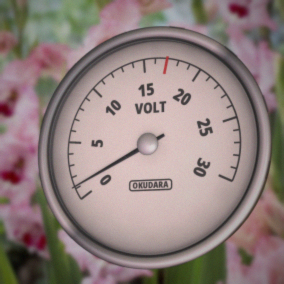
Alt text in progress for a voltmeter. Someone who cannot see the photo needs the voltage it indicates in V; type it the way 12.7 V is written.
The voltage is 1 V
